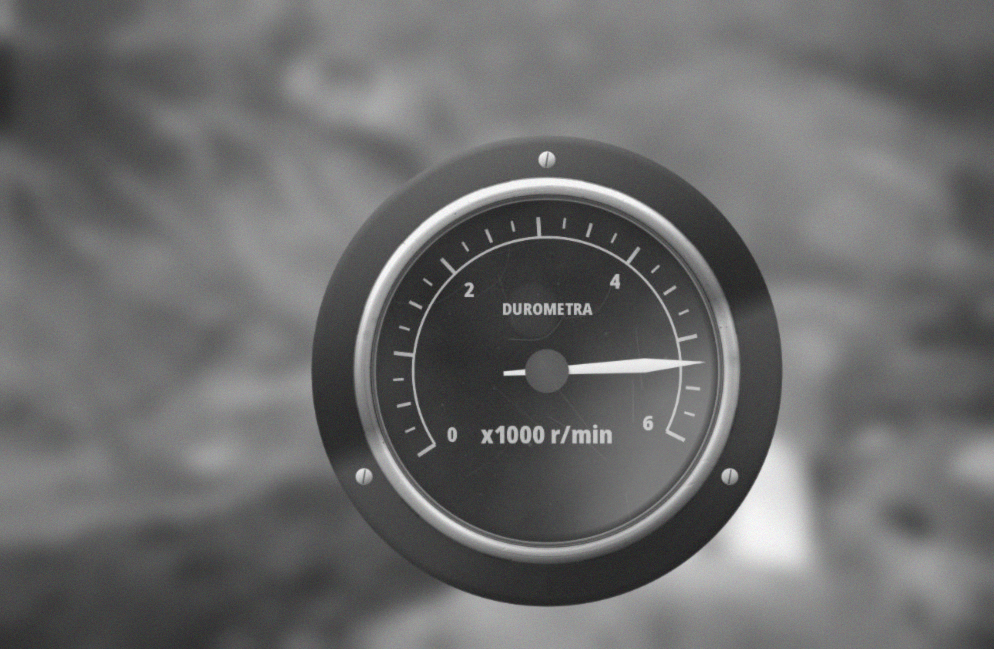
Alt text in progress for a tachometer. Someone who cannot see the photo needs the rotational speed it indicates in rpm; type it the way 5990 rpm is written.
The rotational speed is 5250 rpm
